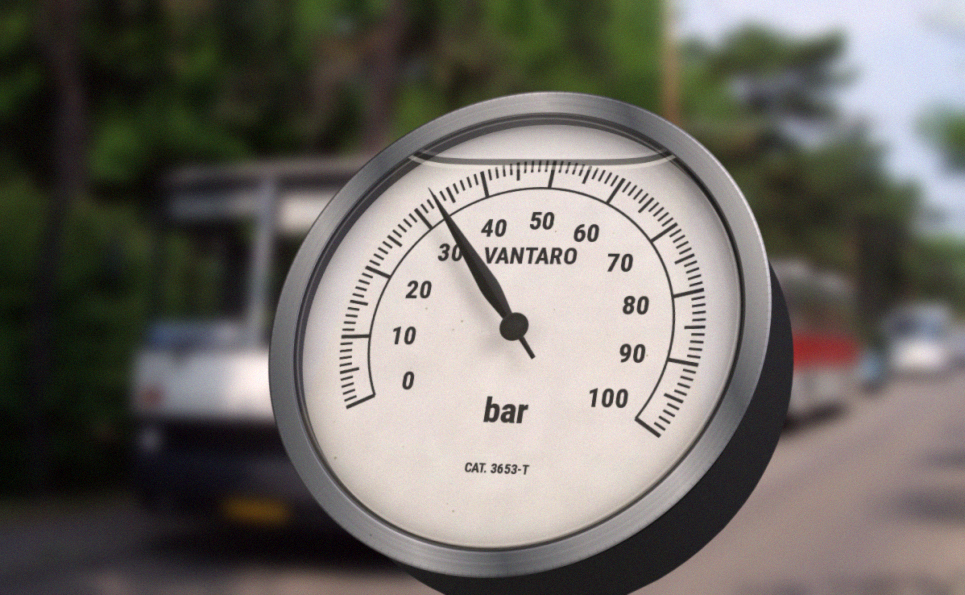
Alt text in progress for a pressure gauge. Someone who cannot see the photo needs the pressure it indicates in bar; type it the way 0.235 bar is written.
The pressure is 33 bar
